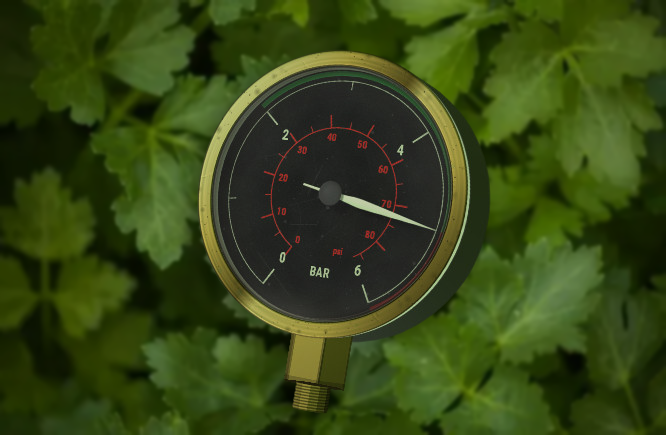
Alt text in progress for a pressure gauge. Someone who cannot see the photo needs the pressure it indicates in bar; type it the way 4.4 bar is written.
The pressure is 5 bar
